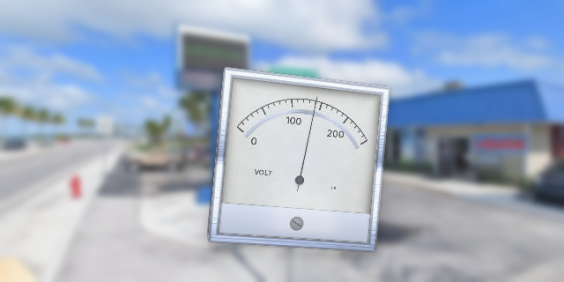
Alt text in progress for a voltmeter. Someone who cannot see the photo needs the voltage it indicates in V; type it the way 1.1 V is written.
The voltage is 140 V
